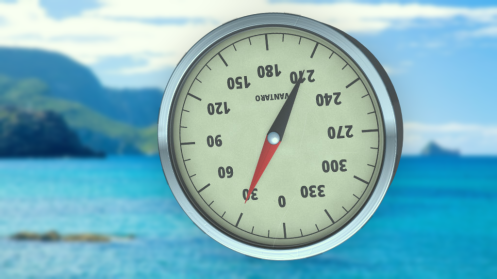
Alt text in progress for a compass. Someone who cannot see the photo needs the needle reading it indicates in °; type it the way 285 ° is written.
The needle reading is 30 °
